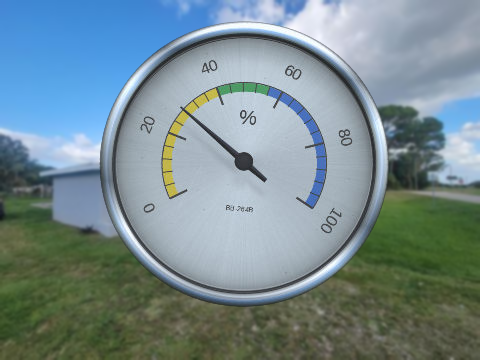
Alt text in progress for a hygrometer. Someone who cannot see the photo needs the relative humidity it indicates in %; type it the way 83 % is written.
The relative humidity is 28 %
